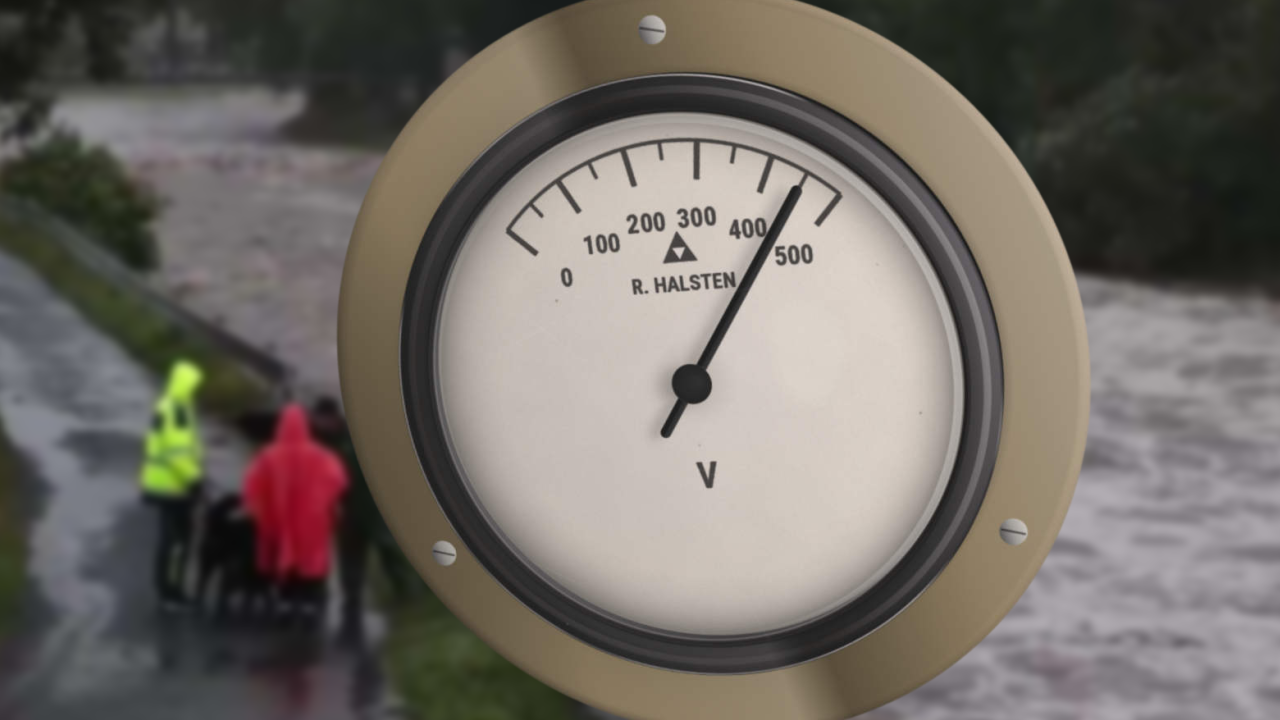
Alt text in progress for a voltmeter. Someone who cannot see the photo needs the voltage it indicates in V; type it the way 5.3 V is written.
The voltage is 450 V
